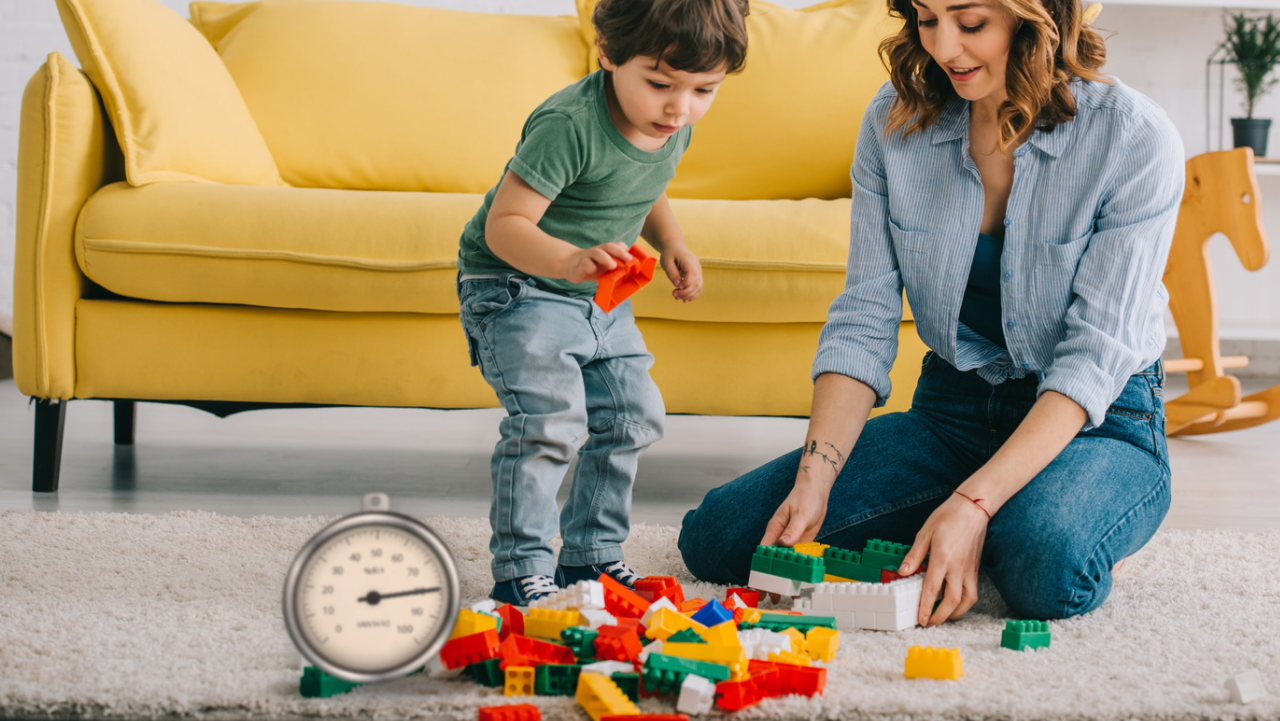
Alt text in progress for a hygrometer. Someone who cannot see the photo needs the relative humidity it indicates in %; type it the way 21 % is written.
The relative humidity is 80 %
